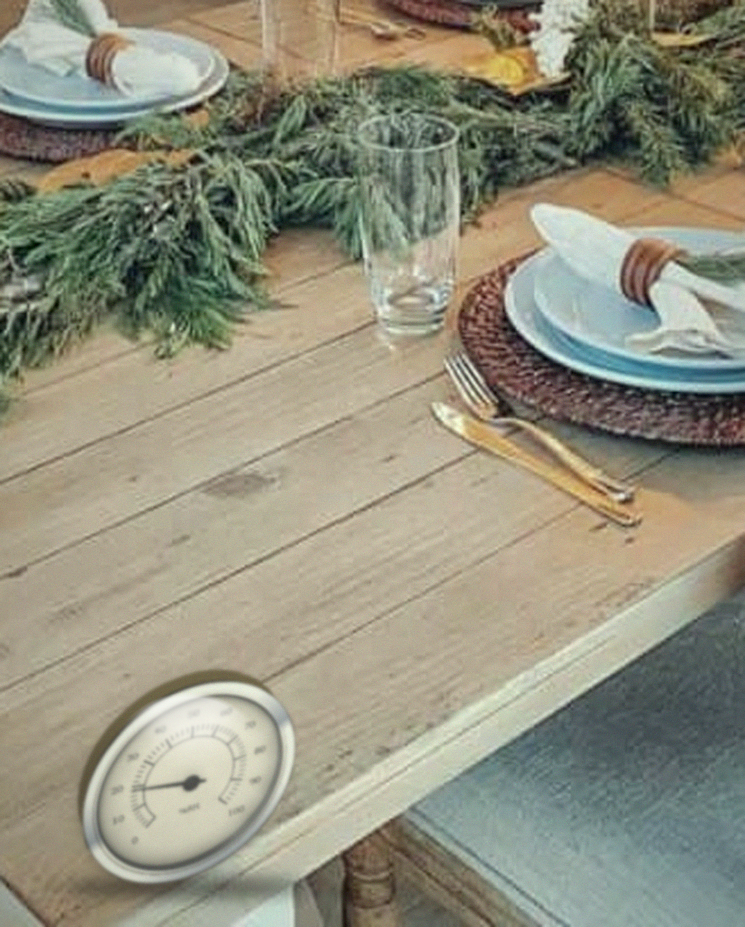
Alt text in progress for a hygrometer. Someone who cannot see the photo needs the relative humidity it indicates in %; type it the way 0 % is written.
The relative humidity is 20 %
